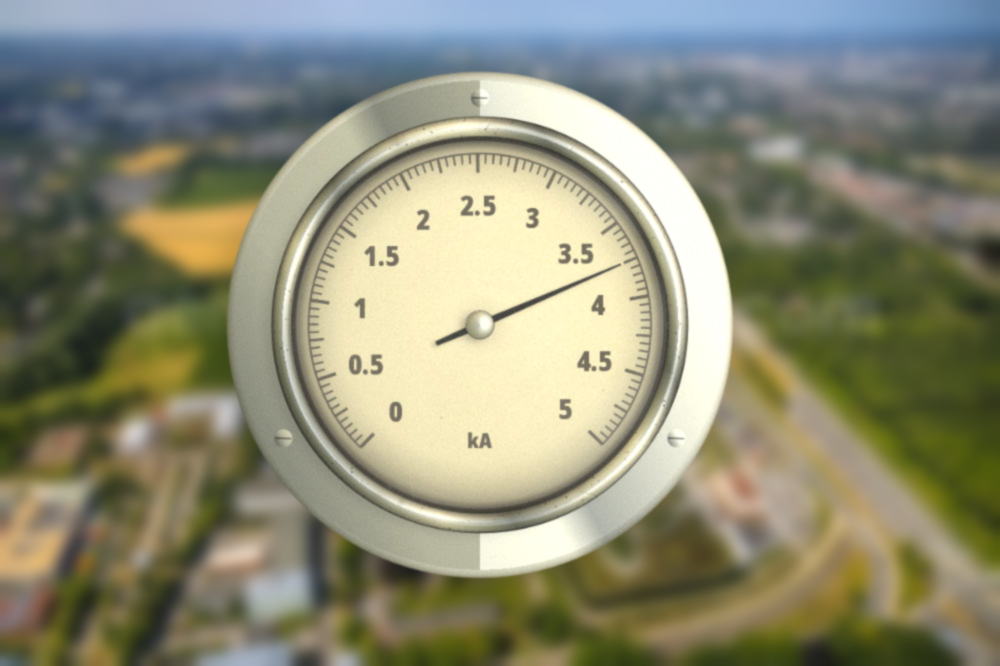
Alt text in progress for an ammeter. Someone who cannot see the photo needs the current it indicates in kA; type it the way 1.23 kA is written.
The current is 3.75 kA
